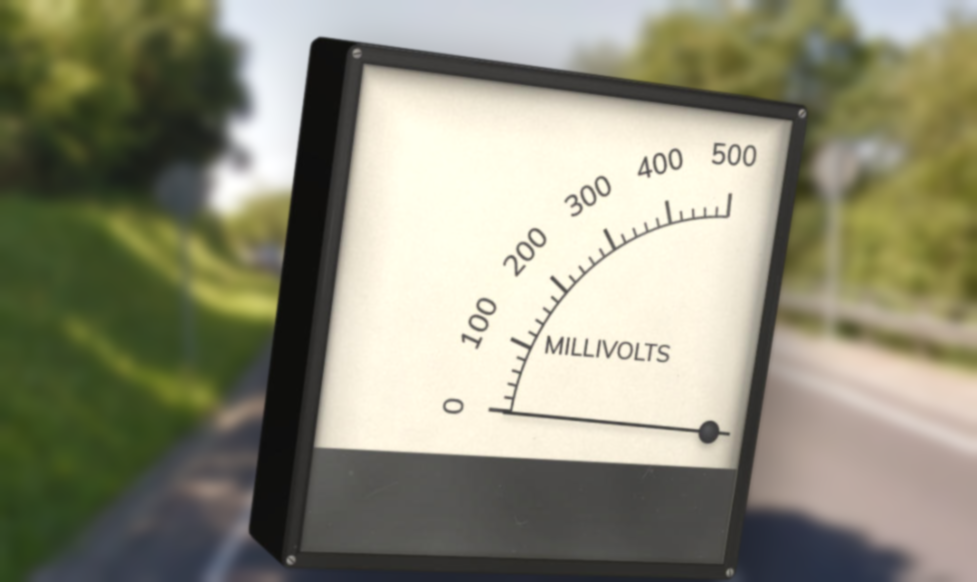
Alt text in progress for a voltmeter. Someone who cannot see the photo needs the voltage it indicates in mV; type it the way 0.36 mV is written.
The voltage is 0 mV
